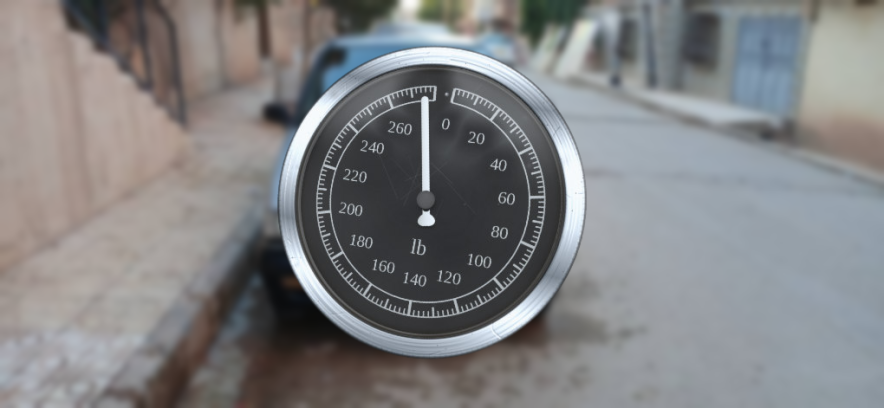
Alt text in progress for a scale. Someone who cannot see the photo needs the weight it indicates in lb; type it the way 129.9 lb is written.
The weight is 276 lb
